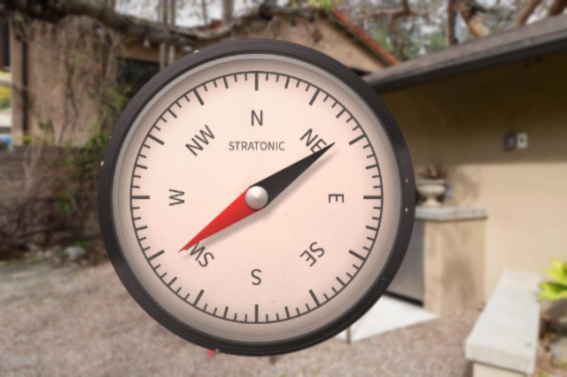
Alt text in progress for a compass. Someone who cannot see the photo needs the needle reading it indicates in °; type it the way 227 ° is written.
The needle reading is 235 °
